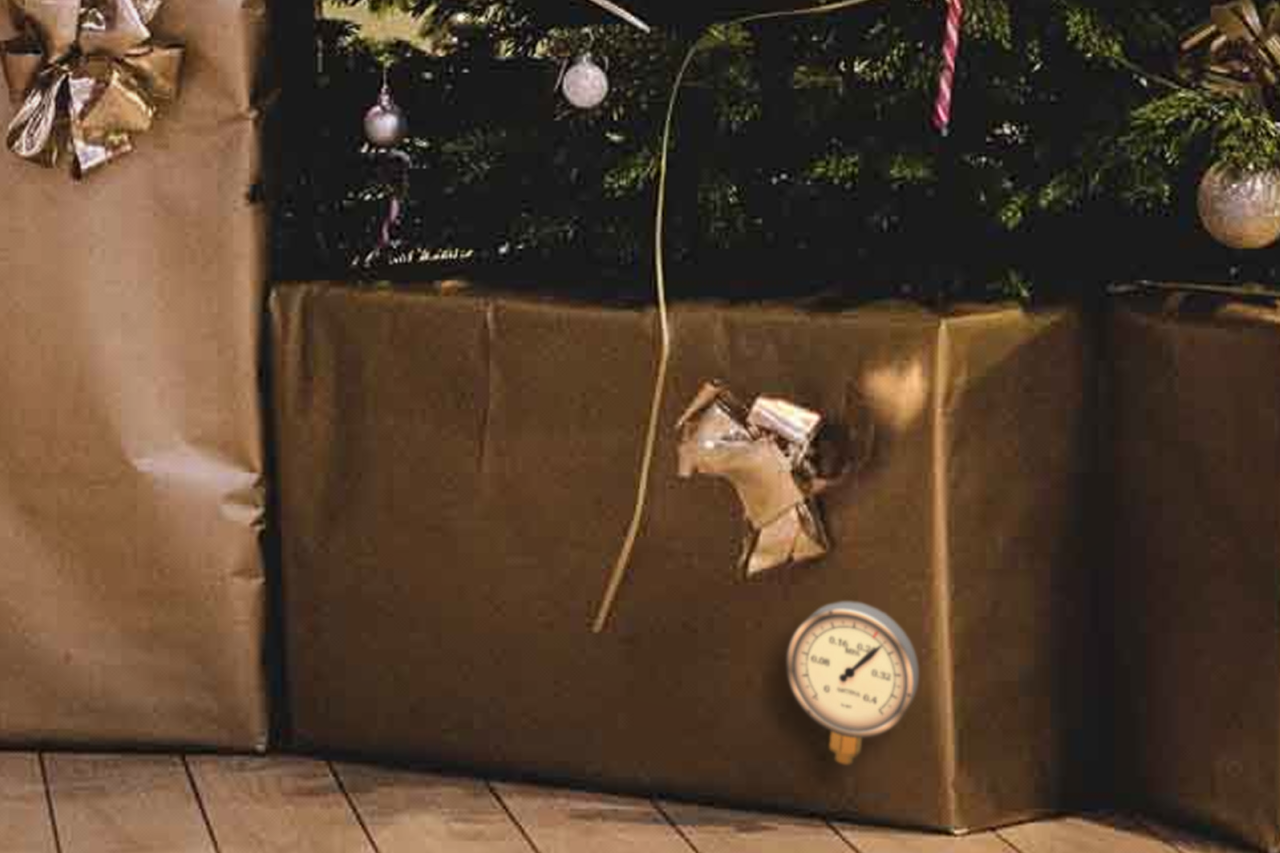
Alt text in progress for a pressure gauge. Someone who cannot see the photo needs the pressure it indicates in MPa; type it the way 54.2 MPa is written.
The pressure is 0.26 MPa
